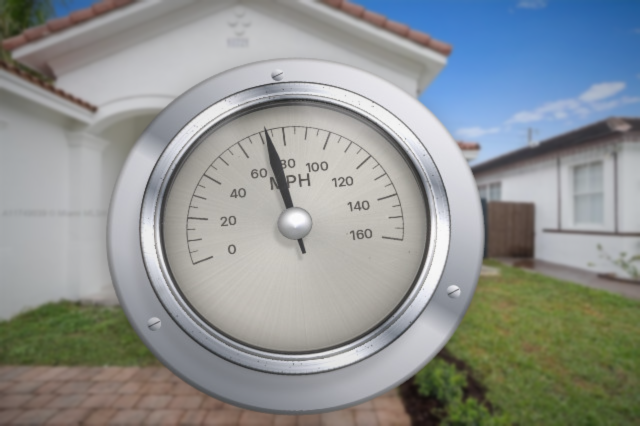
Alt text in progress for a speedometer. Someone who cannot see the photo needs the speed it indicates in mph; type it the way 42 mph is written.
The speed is 72.5 mph
